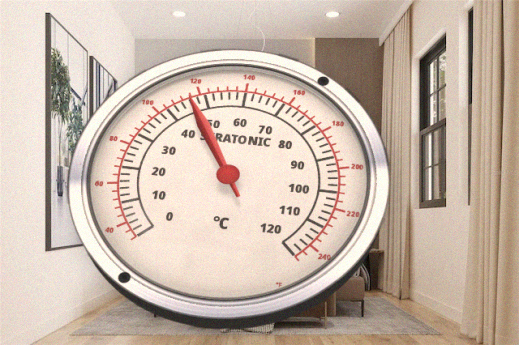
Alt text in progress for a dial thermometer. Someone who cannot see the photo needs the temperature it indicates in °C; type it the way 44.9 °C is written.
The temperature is 46 °C
